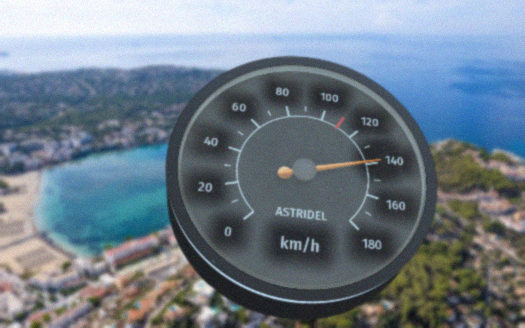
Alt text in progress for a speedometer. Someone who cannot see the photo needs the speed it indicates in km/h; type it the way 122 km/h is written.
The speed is 140 km/h
